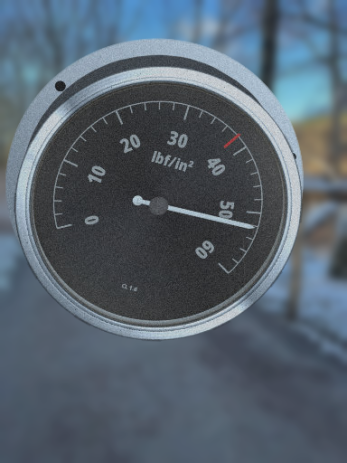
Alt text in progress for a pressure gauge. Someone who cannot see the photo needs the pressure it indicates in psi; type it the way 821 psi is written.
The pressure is 52 psi
